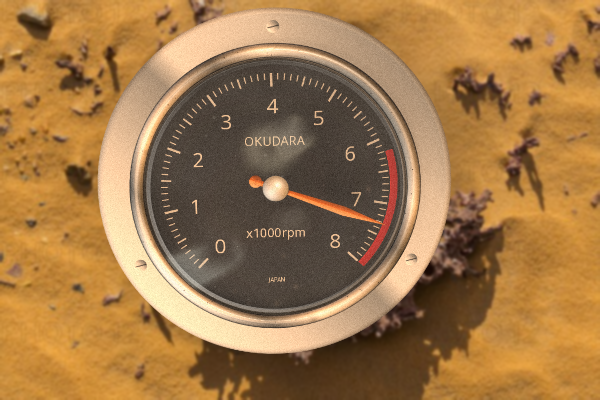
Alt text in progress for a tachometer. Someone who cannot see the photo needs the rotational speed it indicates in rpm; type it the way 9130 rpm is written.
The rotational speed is 7300 rpm
